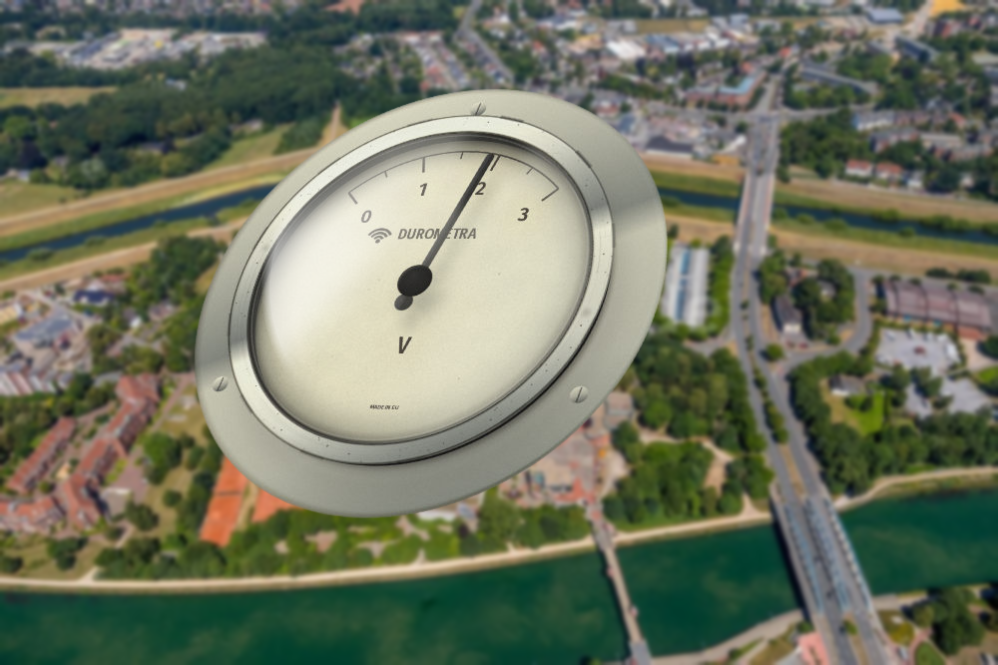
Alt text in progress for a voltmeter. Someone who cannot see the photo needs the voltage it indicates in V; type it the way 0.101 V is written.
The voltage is 2 V
